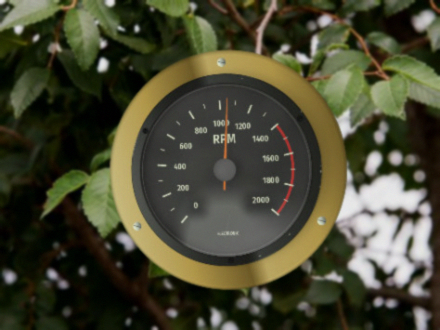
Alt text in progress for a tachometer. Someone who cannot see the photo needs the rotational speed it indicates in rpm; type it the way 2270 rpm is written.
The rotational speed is 1050 rpm
